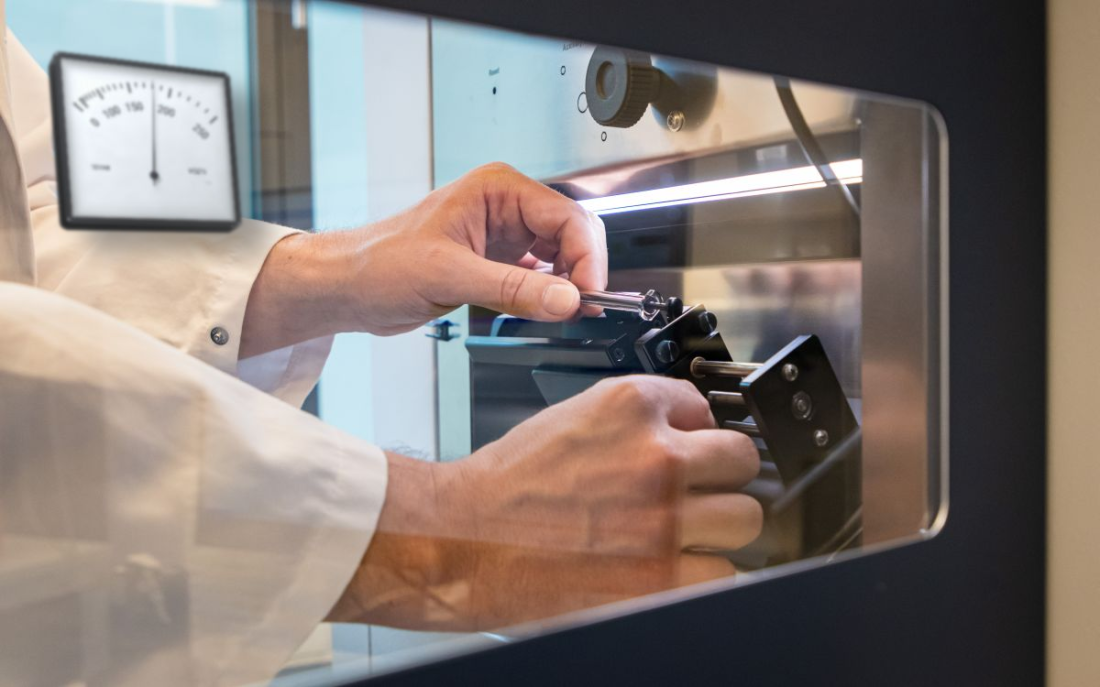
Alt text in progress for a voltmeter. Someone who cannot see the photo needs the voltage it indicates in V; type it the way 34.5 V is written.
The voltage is 180 V
